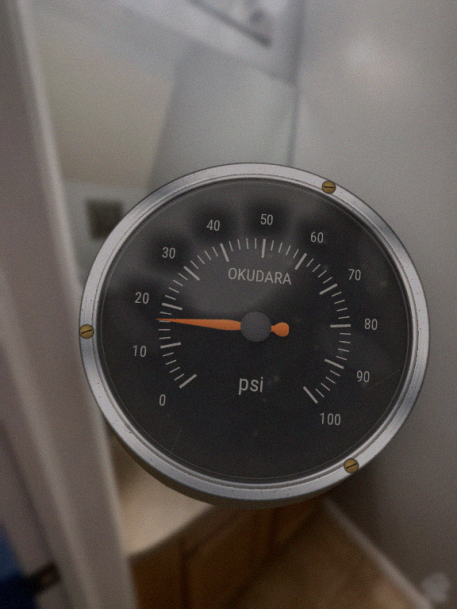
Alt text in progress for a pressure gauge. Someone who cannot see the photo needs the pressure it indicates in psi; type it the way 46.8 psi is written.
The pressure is 16 psi
